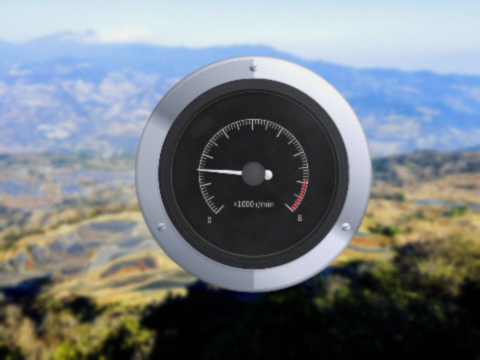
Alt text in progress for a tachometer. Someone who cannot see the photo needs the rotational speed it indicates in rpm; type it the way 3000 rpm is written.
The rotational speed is 1500 rpm
